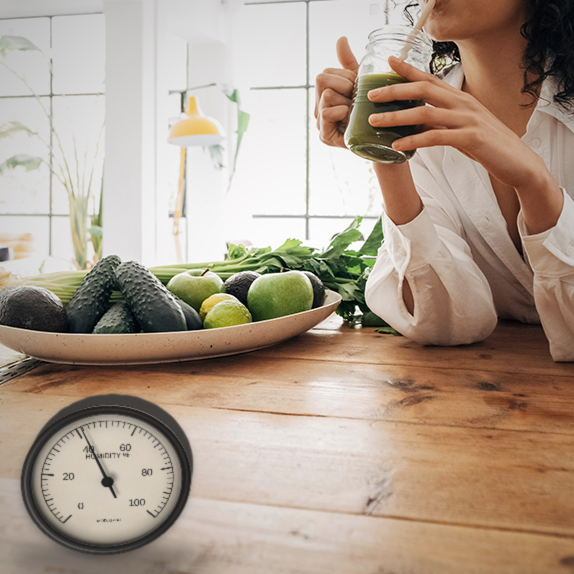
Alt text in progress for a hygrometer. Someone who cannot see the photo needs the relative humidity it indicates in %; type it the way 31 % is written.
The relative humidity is 42 %
